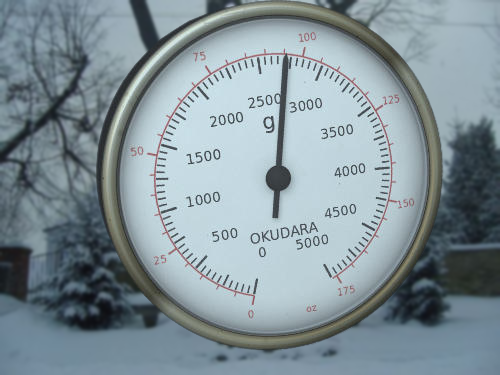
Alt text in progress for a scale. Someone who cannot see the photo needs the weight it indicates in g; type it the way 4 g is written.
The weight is 2700 g
